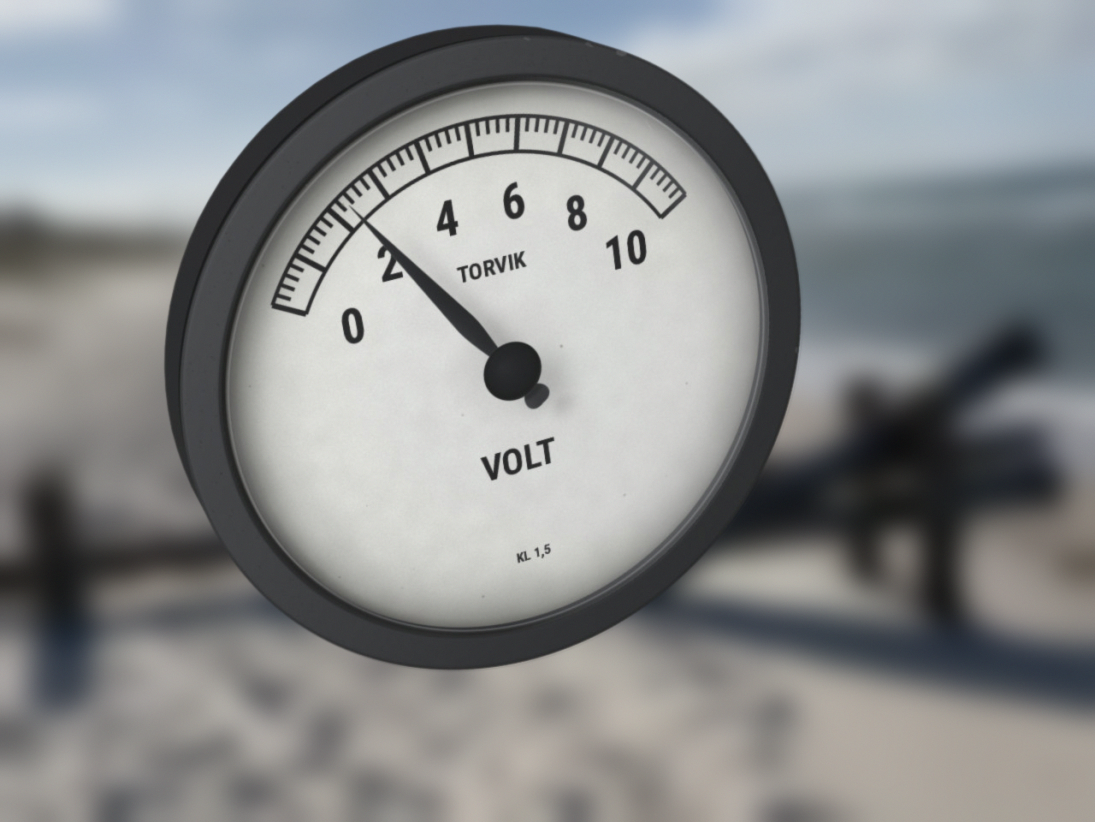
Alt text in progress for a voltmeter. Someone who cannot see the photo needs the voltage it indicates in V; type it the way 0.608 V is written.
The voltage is 2.3 V
